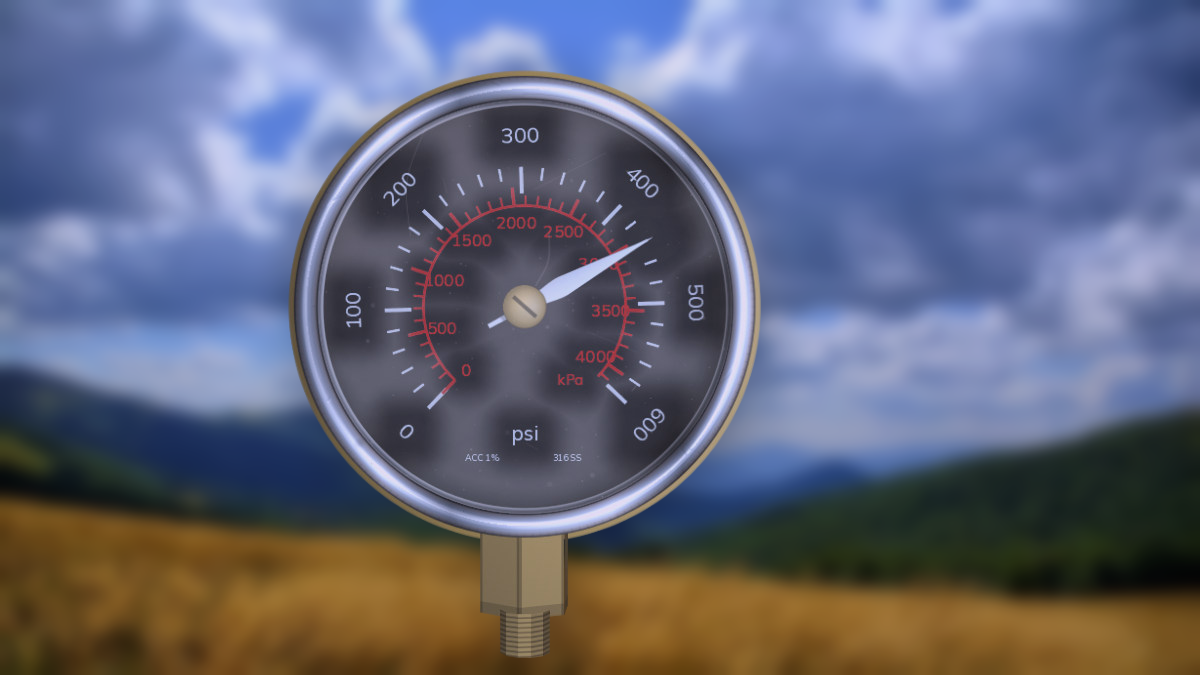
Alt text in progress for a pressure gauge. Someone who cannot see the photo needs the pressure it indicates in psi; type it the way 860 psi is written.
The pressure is 440 psi
